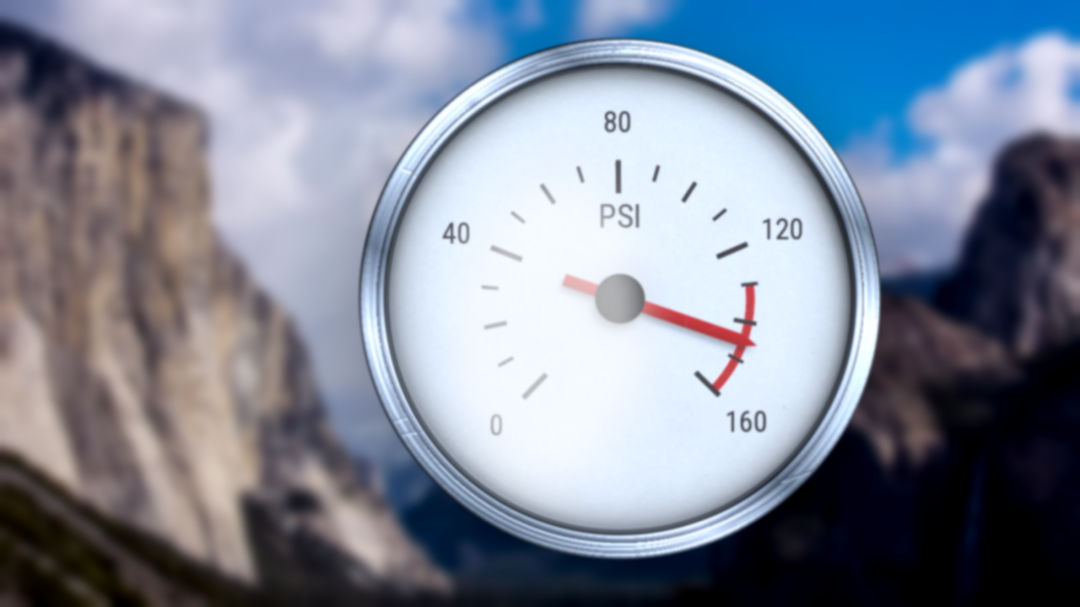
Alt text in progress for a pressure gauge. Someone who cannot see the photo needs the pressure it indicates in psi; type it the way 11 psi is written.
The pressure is 145 psi
